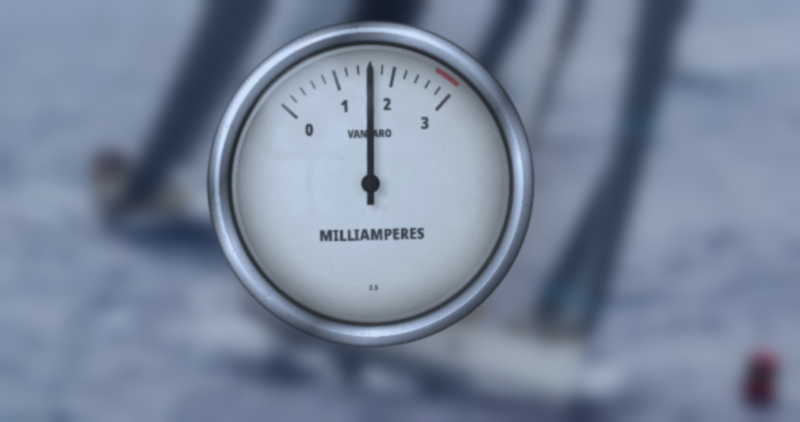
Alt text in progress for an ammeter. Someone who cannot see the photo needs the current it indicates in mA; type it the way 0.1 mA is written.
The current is 1.6 mA
